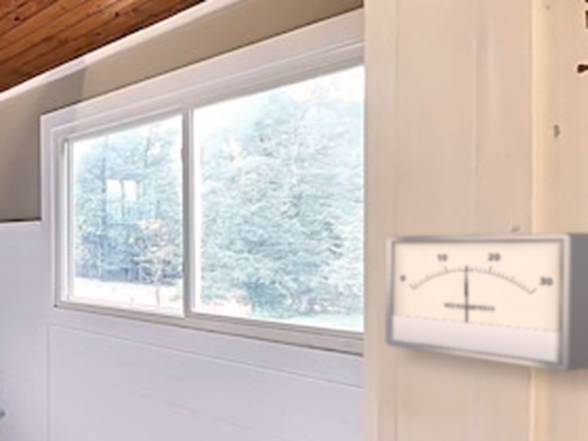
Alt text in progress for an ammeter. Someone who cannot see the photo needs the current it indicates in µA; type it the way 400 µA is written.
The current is 15 µA
